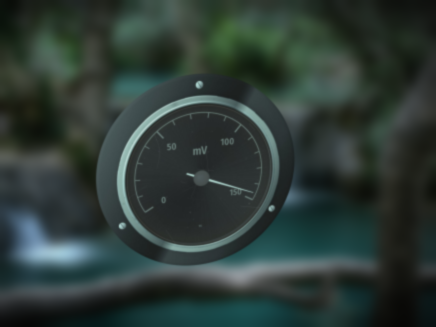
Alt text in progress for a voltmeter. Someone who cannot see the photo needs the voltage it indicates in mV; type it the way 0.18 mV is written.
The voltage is 145 mV
